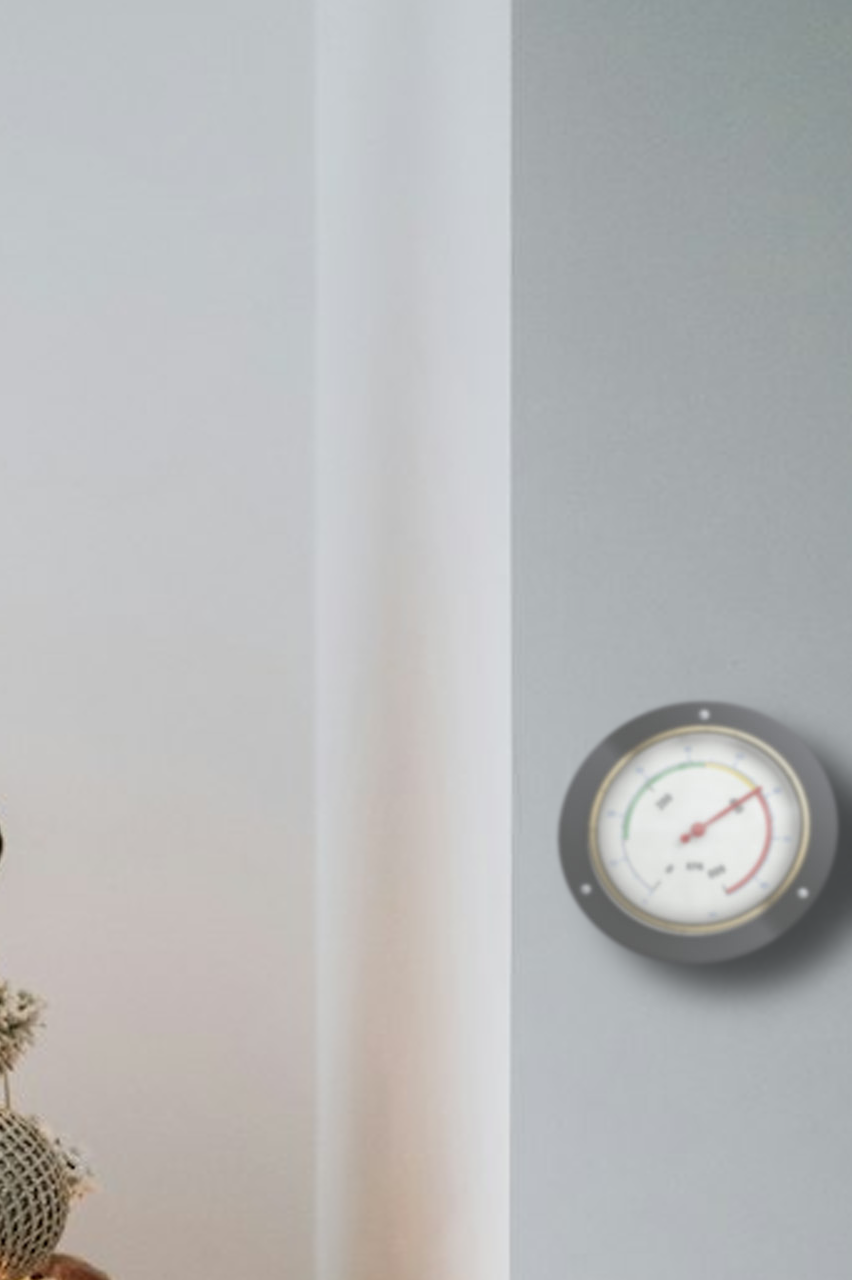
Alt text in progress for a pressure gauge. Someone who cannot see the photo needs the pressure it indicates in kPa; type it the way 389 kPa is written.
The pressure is 400 kPa
